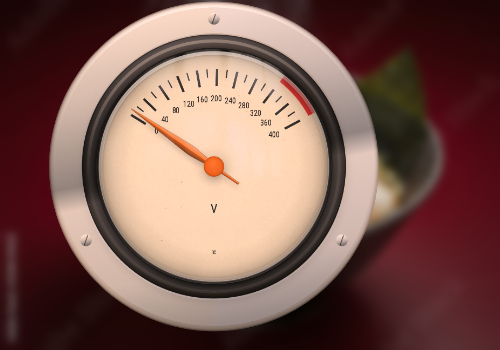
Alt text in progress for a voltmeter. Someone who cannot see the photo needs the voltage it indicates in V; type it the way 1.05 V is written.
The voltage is 10 V
